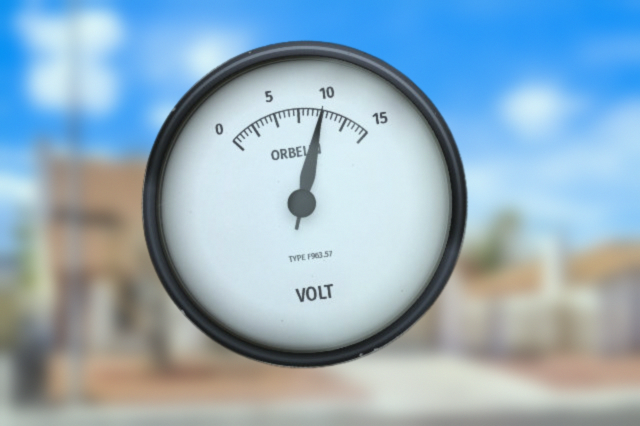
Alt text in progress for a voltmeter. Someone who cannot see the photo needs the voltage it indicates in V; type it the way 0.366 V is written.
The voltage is 10 V
